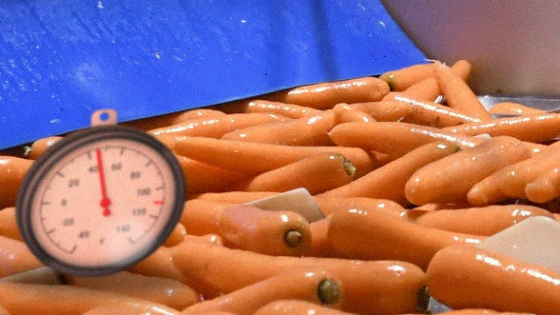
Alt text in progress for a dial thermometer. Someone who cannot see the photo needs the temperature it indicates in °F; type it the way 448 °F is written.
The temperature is 45 °F
